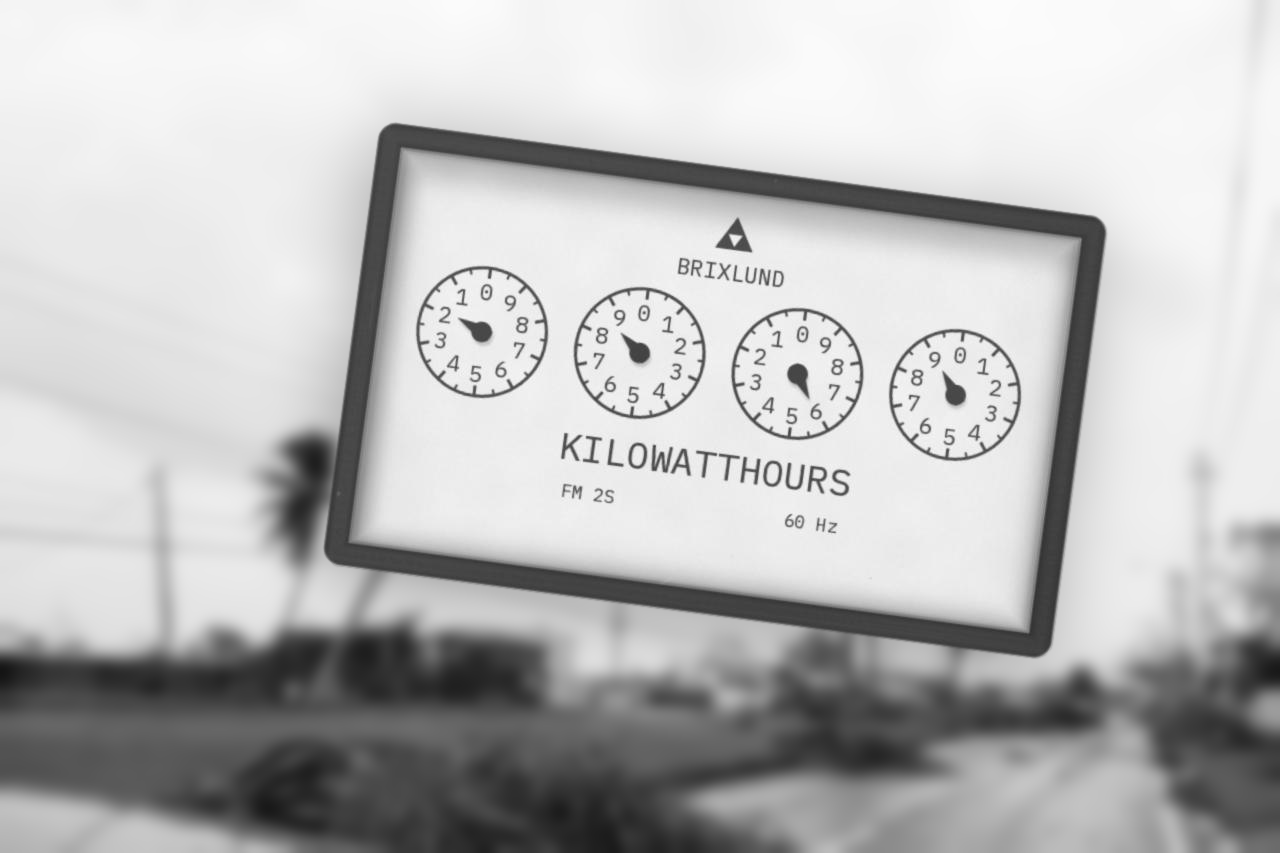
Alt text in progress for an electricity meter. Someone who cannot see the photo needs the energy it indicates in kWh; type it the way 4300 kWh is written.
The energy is 1859 kWh
